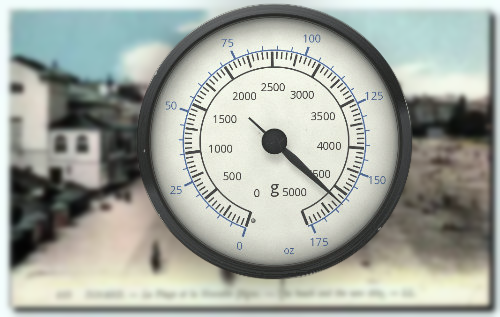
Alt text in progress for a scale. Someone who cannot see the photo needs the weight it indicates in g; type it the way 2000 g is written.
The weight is 4600 g
